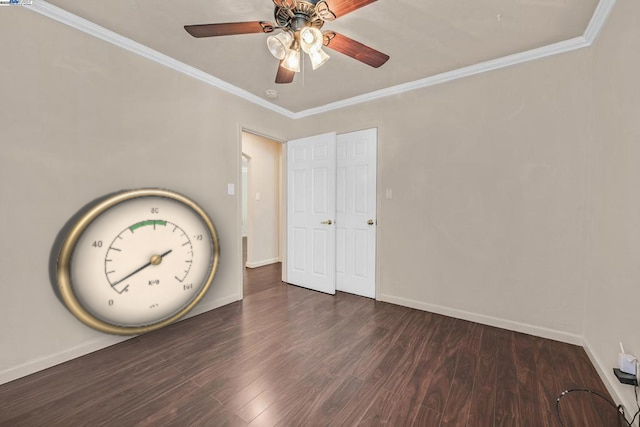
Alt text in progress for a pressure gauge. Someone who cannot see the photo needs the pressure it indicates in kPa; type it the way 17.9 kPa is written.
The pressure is 10 kPa
